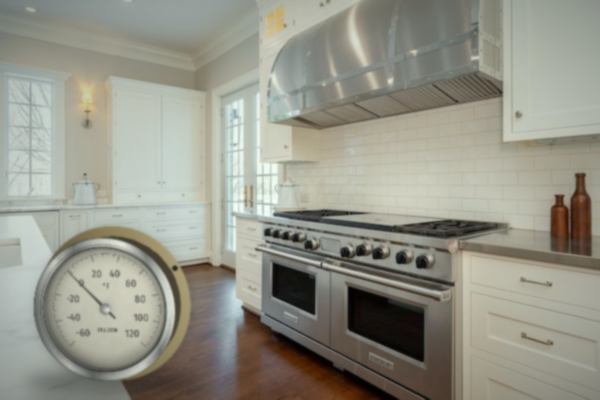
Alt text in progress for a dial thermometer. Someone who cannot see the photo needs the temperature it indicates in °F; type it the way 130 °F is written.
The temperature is 0 °F
